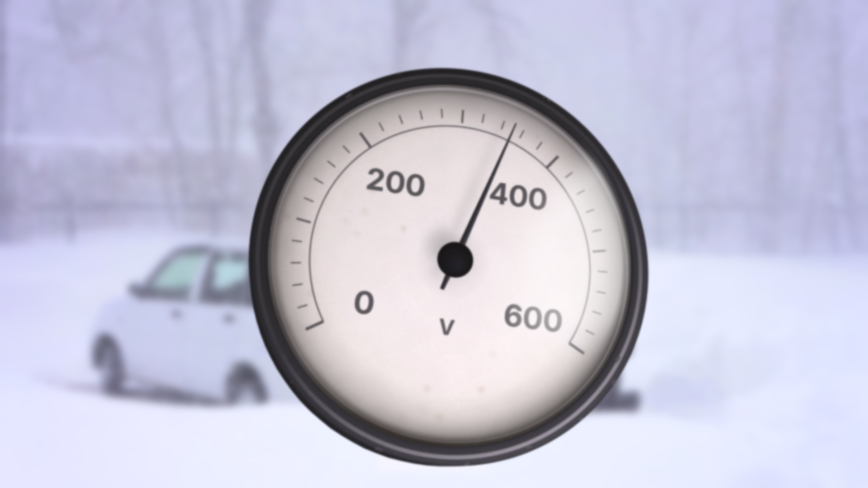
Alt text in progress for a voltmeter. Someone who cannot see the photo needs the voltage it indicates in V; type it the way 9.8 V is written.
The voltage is 350 V
